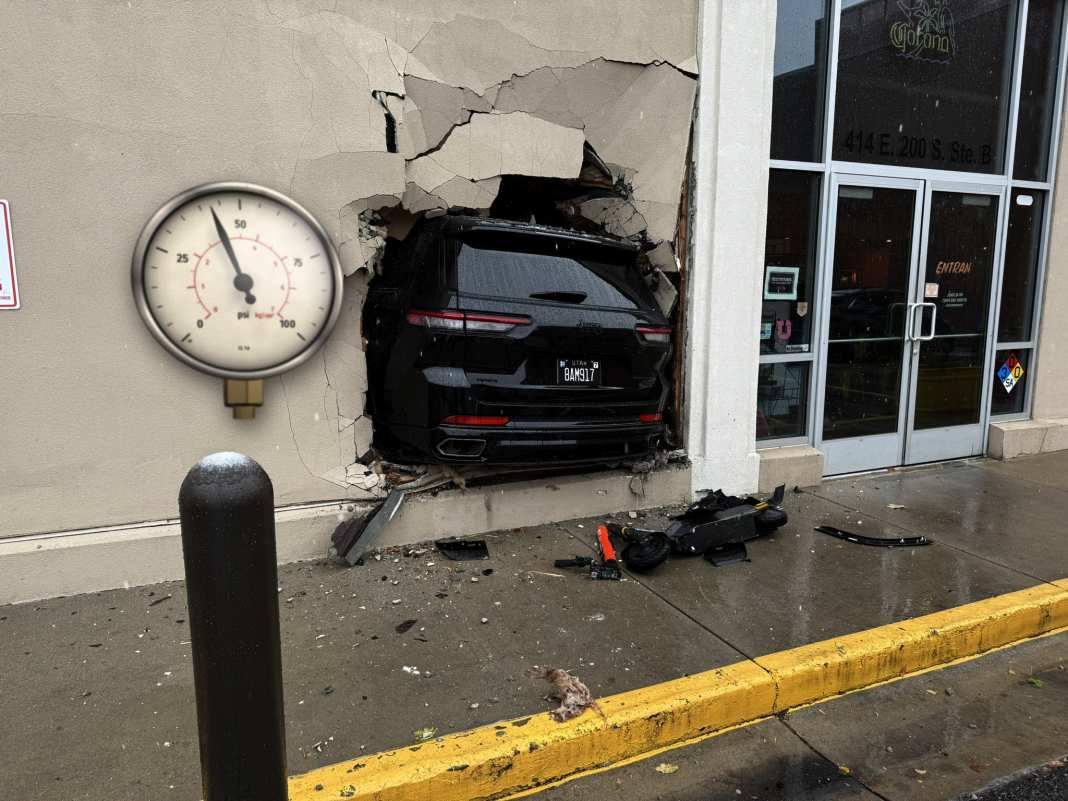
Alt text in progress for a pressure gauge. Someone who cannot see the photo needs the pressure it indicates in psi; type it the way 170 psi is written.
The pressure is 42.5 psi
